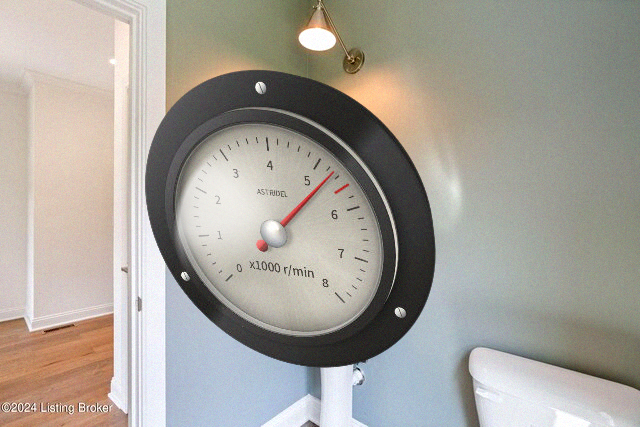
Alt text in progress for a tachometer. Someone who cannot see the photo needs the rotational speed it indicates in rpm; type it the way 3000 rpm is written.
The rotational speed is 5300 rpm
